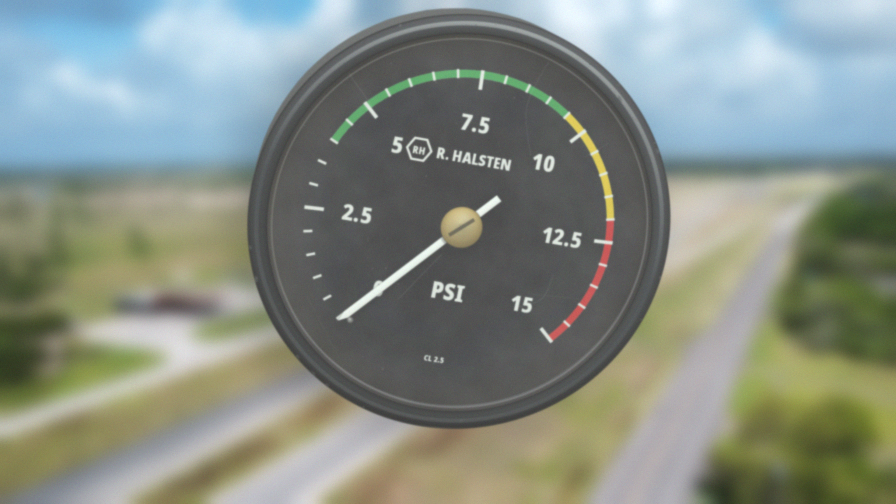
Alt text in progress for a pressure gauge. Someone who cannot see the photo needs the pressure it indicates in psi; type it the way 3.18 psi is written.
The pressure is 0 psi
